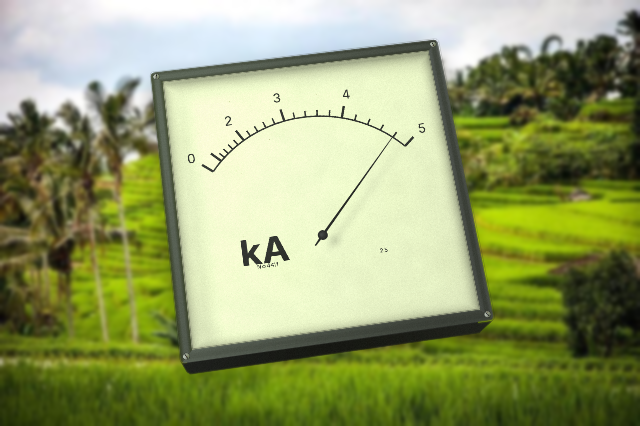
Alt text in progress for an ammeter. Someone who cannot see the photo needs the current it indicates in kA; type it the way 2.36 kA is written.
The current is 4.8 kA
